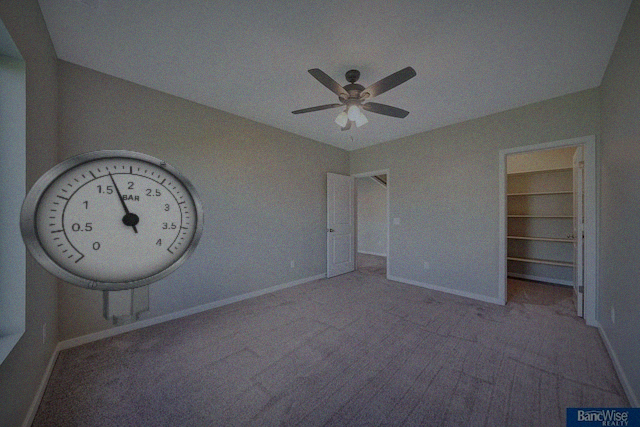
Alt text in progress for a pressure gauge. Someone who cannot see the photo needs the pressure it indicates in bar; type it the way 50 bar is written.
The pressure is 1.7 bar
